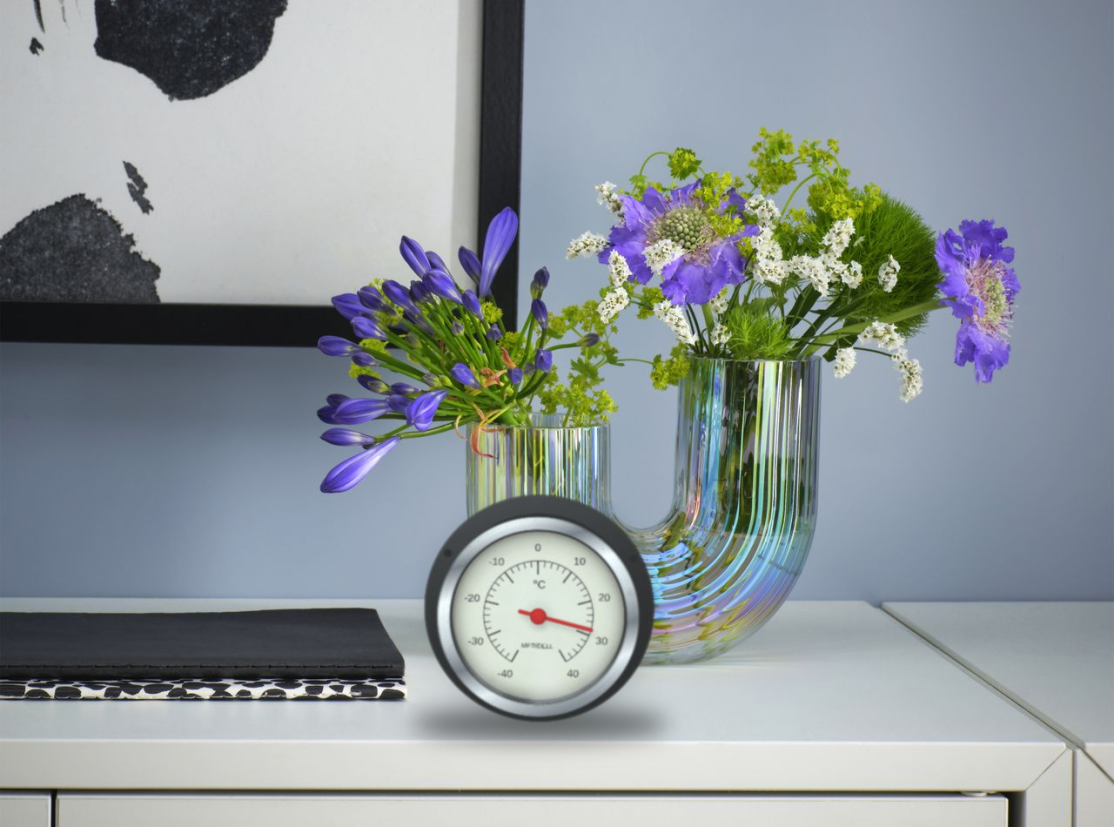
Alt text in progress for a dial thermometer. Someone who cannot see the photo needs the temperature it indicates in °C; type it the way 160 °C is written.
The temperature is 28 °C
